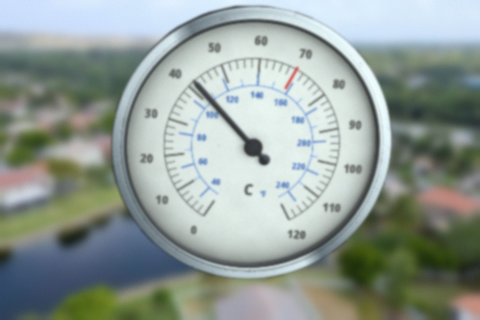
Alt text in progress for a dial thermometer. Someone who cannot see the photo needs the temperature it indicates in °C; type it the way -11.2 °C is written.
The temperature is 42 °C
